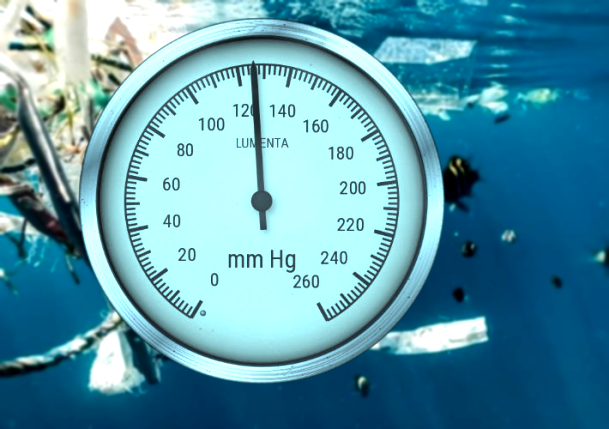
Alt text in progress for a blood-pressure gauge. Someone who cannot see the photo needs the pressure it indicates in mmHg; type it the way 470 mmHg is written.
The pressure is 126 mmHg
